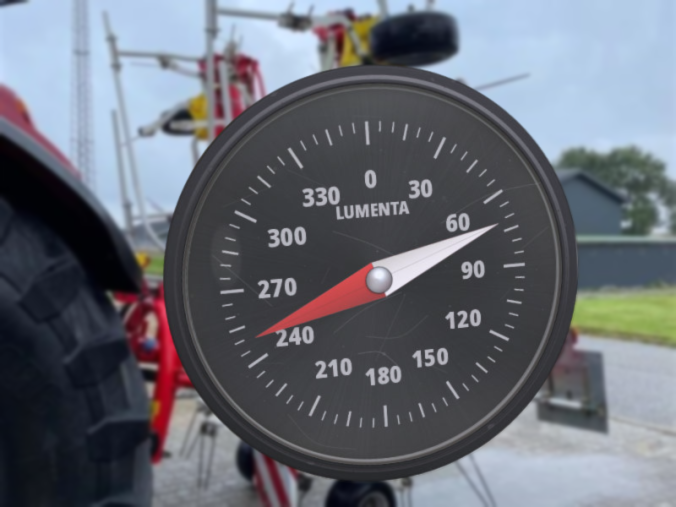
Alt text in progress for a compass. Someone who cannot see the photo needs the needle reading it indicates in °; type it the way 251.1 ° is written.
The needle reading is 250 °
